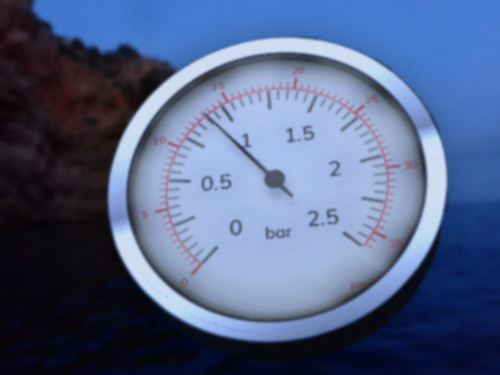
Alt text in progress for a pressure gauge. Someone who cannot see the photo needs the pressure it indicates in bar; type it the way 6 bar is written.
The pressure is 0.9 bar
